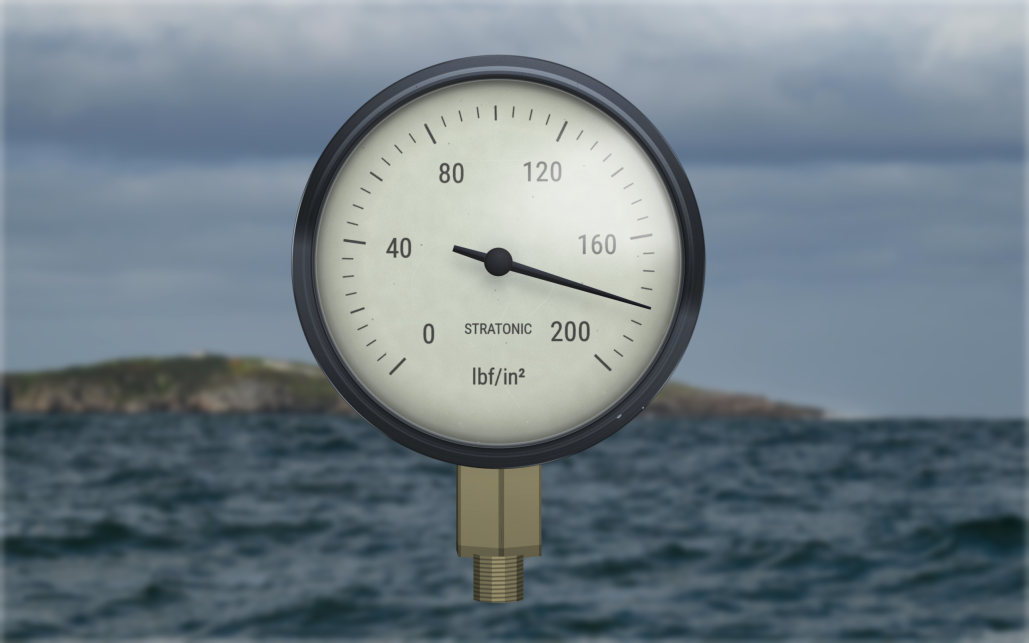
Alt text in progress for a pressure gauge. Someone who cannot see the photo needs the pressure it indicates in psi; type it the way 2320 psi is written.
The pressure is 180 psi
